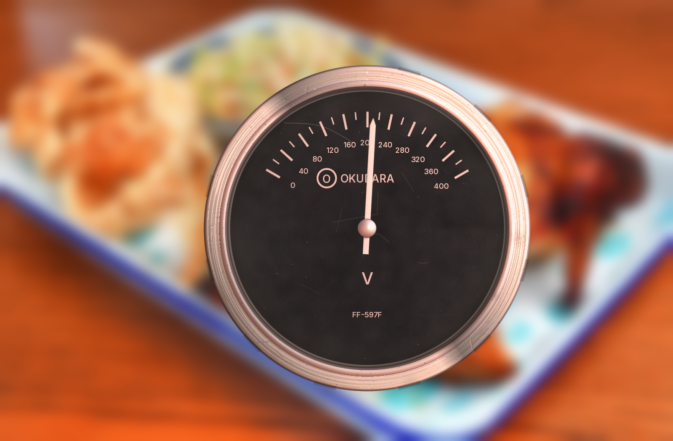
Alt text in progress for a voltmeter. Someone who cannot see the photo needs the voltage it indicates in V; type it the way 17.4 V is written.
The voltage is 210 V
